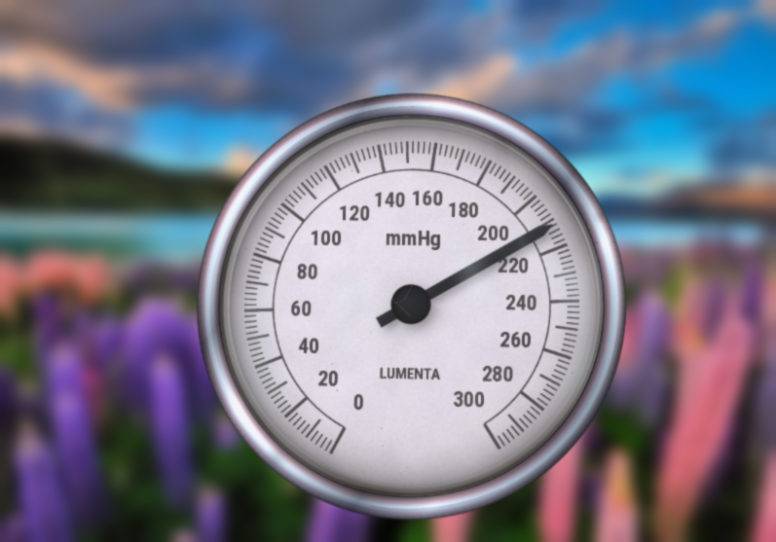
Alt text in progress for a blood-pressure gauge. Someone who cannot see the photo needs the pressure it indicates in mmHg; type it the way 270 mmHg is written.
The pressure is 212 mmHg
